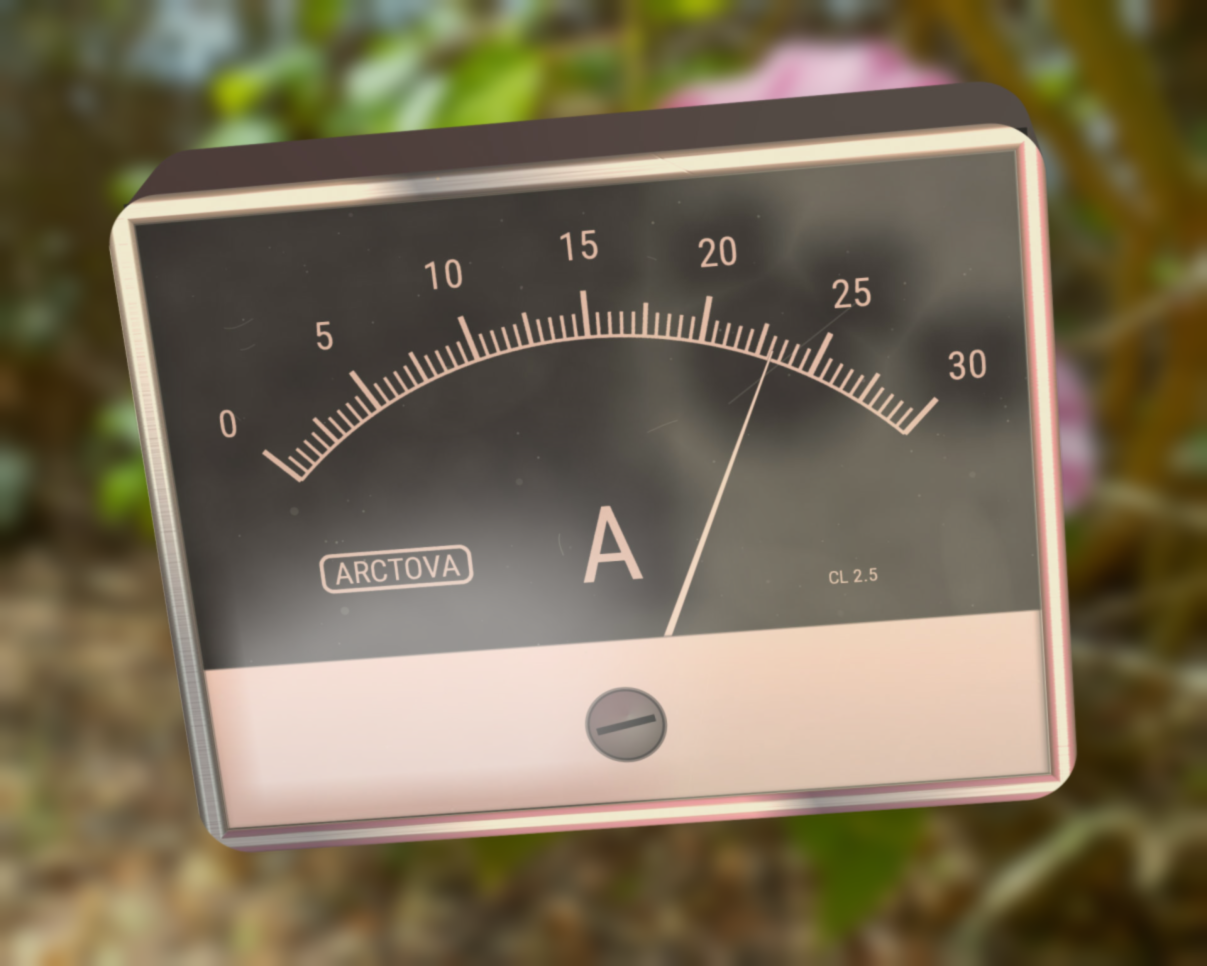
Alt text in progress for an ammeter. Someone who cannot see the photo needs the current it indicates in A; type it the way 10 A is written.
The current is 23 A
